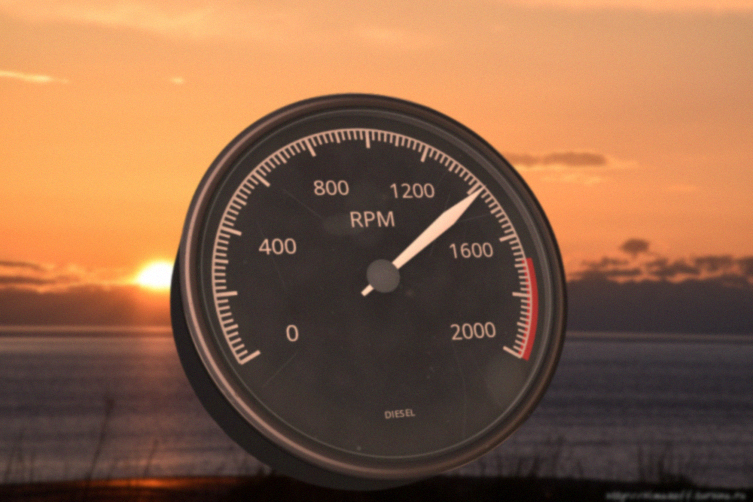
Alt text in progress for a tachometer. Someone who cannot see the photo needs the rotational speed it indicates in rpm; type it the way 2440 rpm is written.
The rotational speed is 1420 rpm
